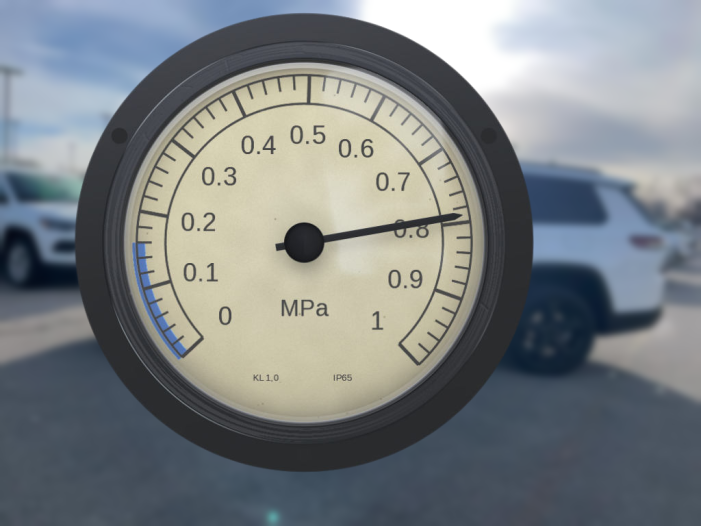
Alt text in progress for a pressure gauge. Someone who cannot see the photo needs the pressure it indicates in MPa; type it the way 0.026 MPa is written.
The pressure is 0.79 MPa
